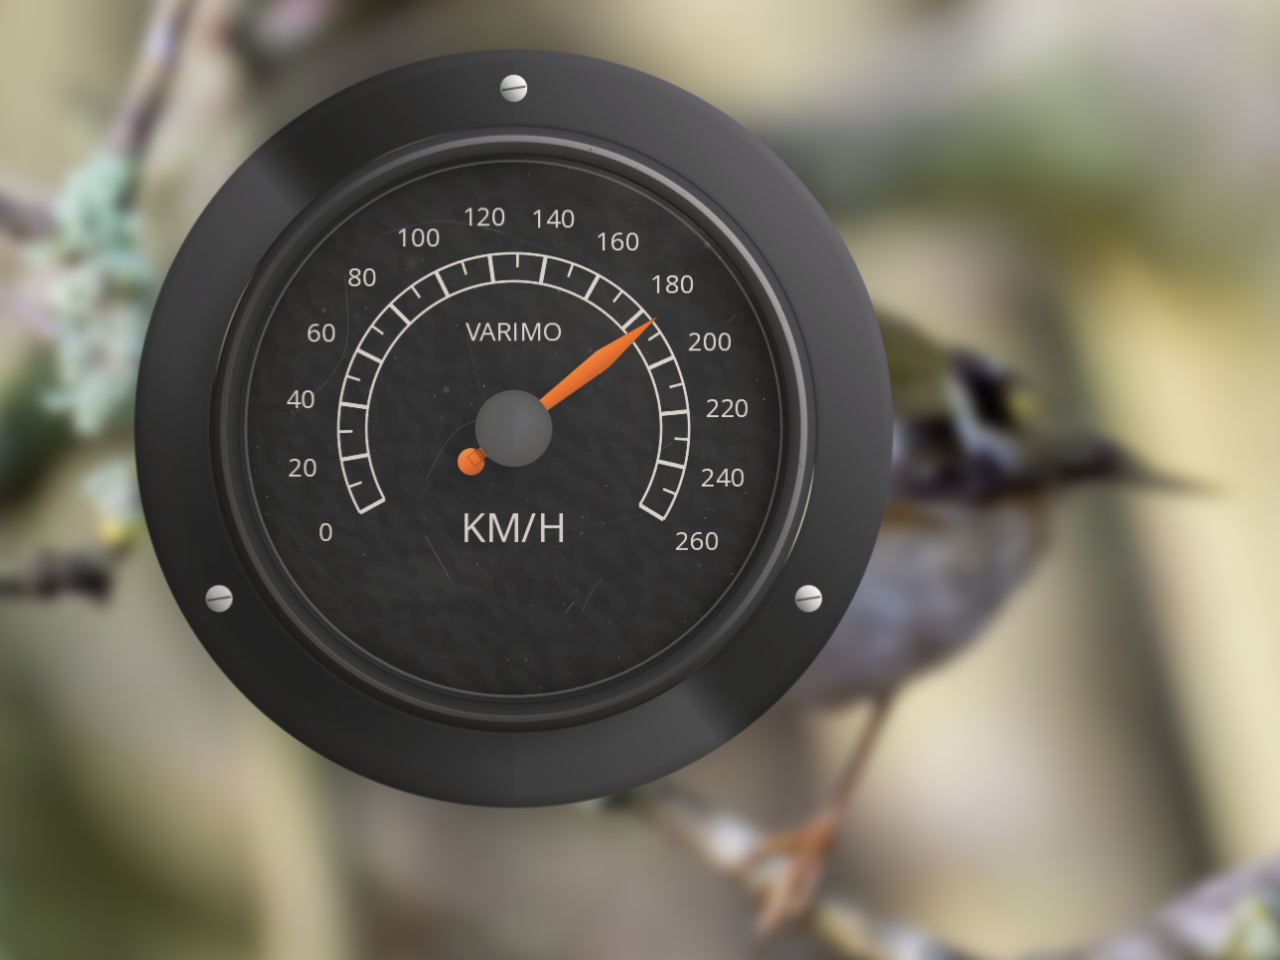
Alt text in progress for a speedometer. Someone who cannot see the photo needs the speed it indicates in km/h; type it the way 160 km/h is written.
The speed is 185 km/h
